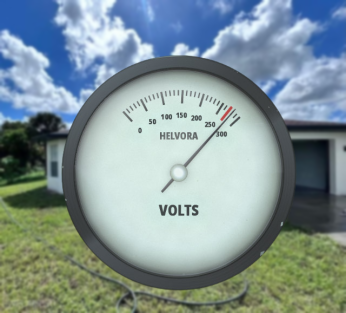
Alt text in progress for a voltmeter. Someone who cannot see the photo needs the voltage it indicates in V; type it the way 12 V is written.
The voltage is 280 V
